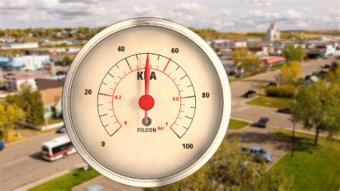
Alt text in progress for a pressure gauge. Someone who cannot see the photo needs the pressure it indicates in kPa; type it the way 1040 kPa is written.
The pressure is 50 kPa
